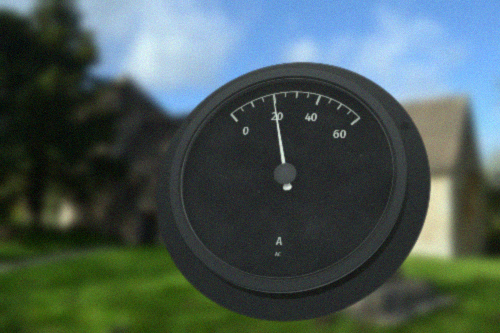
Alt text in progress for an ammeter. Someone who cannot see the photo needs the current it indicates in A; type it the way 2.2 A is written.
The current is 20 A
